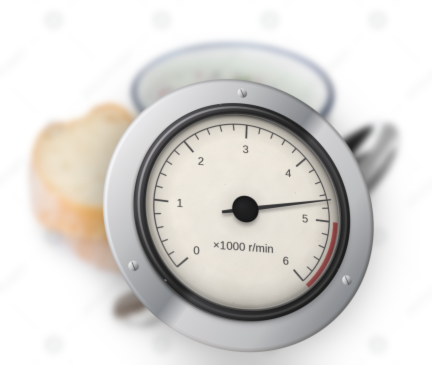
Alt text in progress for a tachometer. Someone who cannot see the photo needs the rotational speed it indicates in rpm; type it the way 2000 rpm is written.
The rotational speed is 4700 rpm
